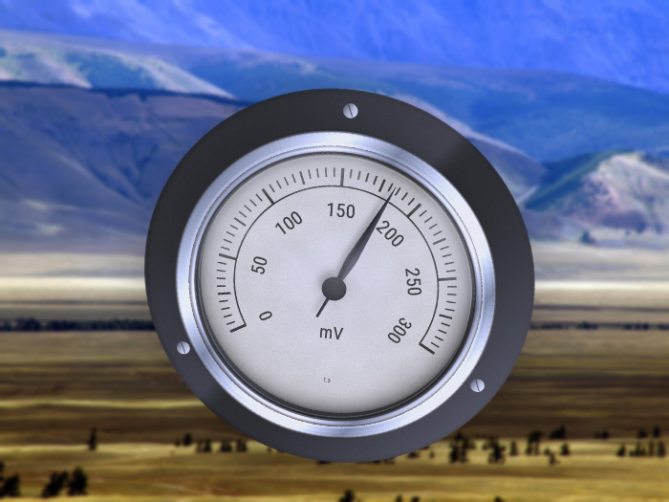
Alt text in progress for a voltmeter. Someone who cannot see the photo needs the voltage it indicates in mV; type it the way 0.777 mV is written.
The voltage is 182.5 mV
